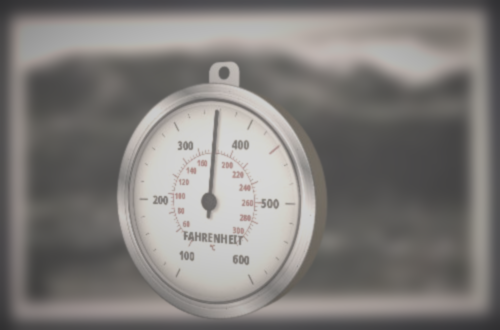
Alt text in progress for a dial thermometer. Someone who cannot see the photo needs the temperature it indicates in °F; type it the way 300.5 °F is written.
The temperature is 360 °F
